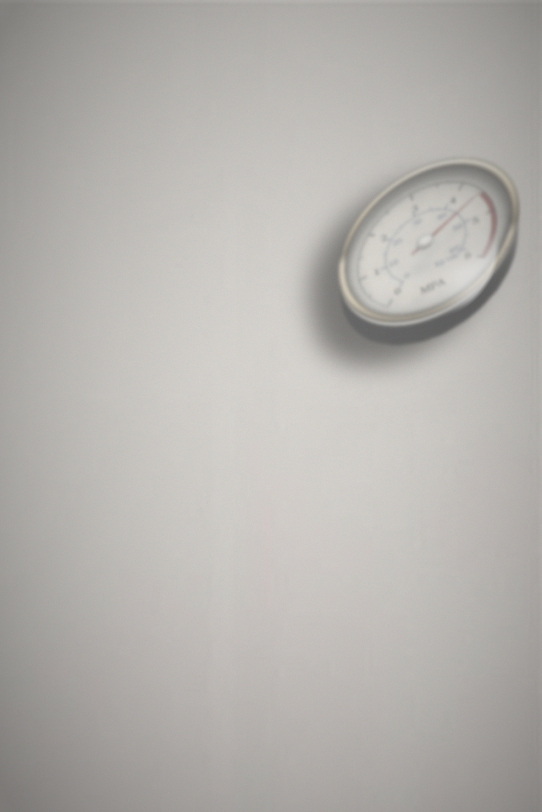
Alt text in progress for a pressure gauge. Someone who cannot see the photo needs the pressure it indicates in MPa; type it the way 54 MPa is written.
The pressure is 4.5 MPa
